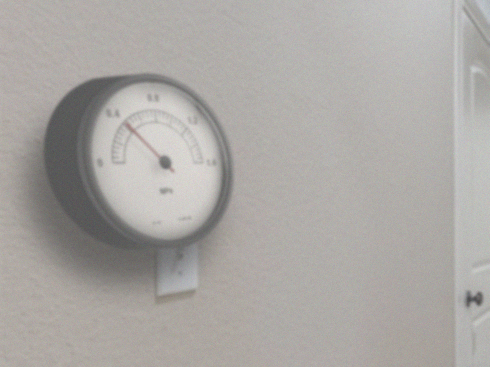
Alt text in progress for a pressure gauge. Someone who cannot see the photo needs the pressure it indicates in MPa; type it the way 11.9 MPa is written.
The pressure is 0.4 MPa
